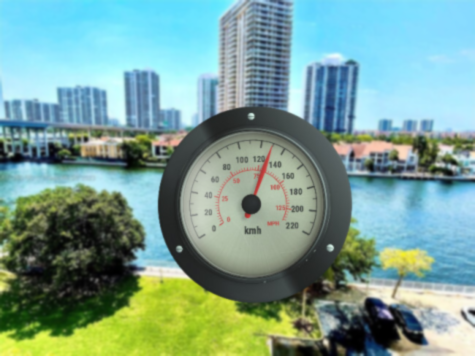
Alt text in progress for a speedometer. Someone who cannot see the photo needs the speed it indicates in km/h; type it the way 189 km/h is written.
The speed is 130 km/h
